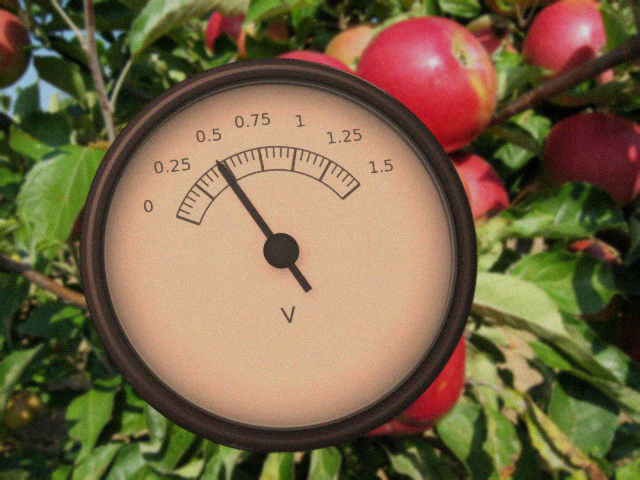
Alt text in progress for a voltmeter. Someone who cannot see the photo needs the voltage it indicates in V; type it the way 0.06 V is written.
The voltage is 0.45 V
